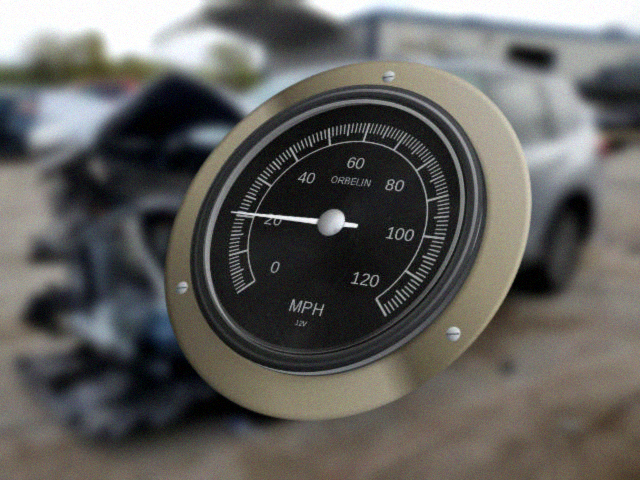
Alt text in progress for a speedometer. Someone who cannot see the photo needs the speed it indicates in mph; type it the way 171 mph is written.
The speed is 20 mph
